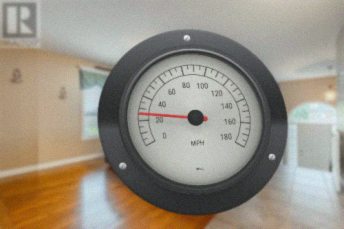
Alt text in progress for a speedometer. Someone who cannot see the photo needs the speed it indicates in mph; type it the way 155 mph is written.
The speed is 25 mph
